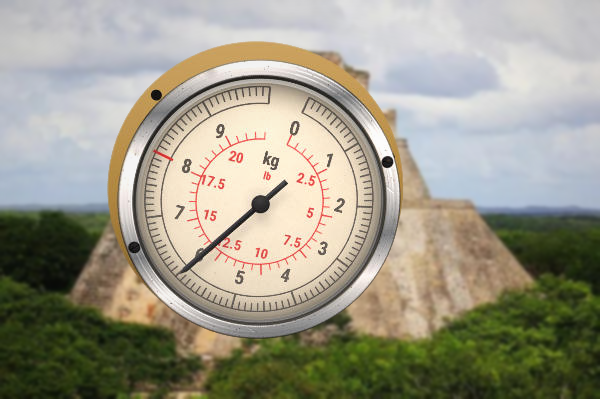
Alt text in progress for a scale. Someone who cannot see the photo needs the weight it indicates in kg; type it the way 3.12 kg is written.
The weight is 6 kg
